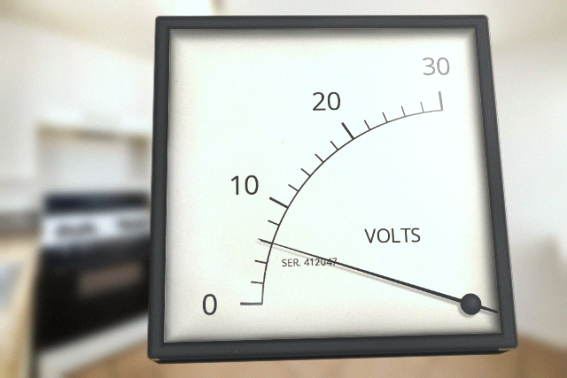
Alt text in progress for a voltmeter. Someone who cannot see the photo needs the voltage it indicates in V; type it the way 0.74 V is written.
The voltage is 6 V
